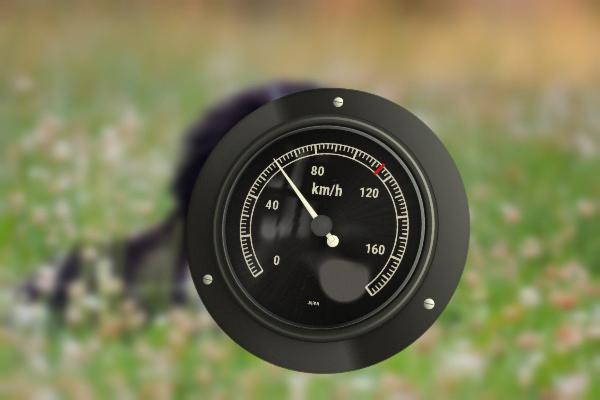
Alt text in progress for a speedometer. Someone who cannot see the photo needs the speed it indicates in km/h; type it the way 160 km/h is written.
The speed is 60 km/h
